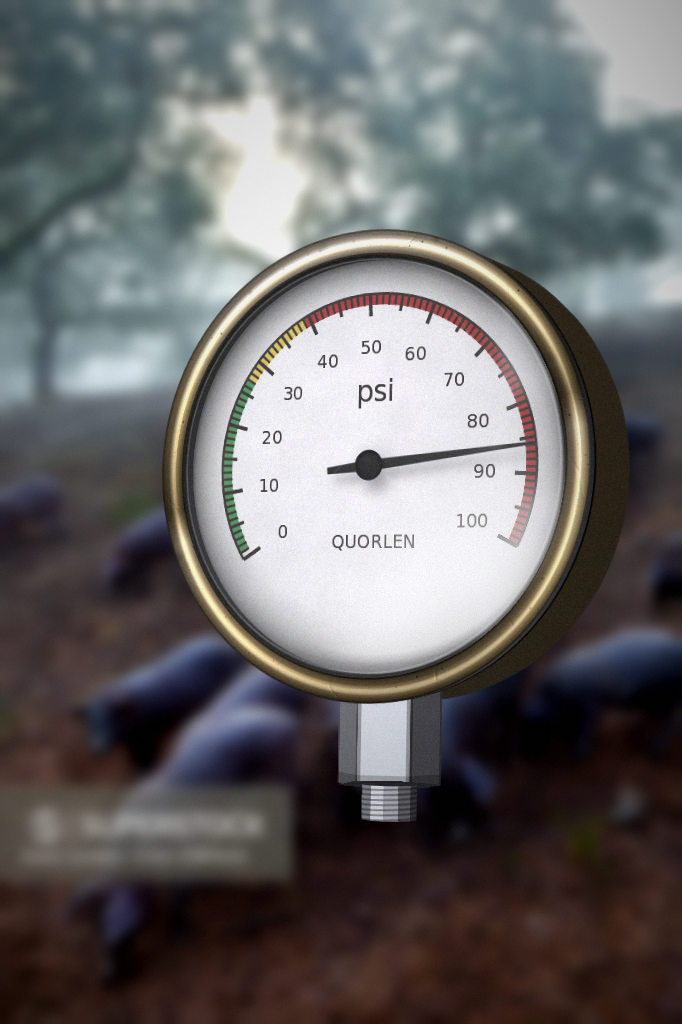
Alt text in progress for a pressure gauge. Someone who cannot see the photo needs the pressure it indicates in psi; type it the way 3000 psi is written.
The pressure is 86 psi
